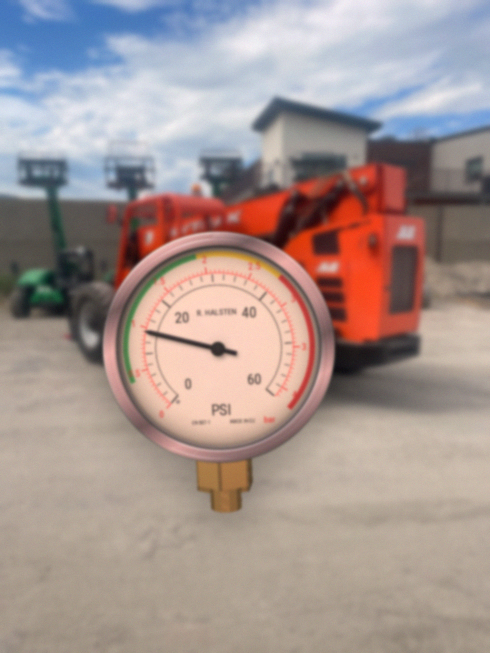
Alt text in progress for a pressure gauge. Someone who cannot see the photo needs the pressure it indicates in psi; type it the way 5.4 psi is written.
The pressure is 14 psi
